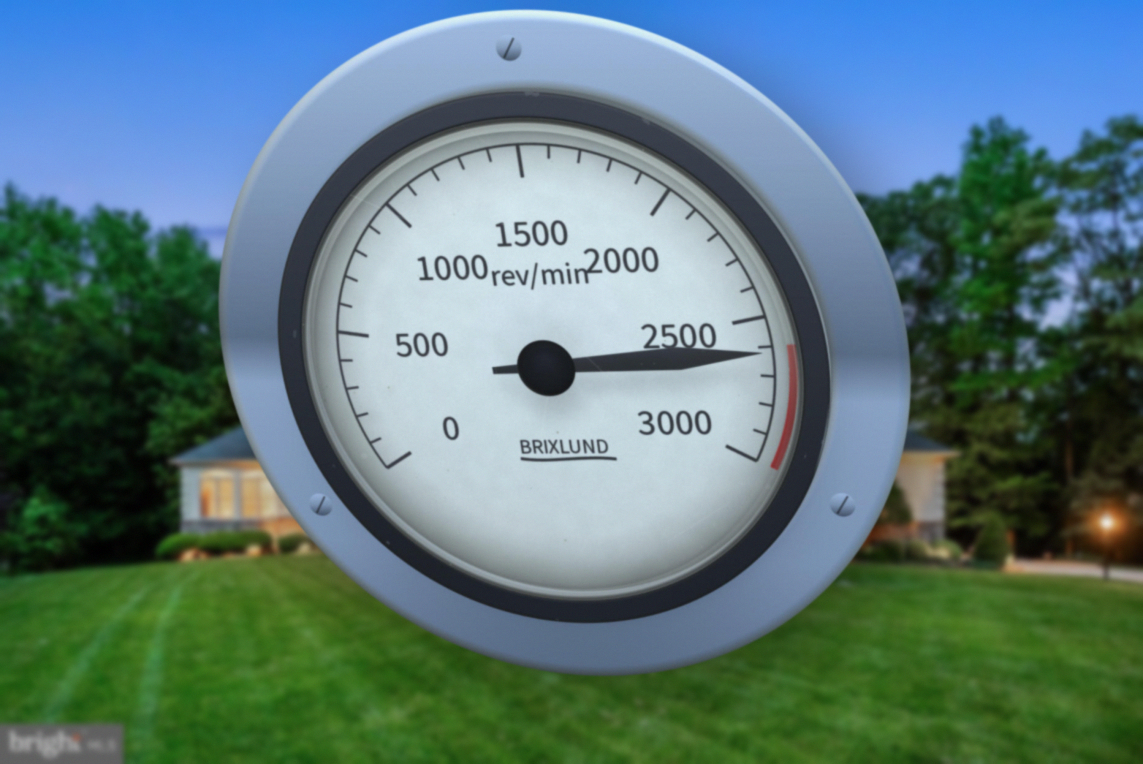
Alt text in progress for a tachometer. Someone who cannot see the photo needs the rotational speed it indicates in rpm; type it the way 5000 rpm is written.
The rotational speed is 2600 rpm
